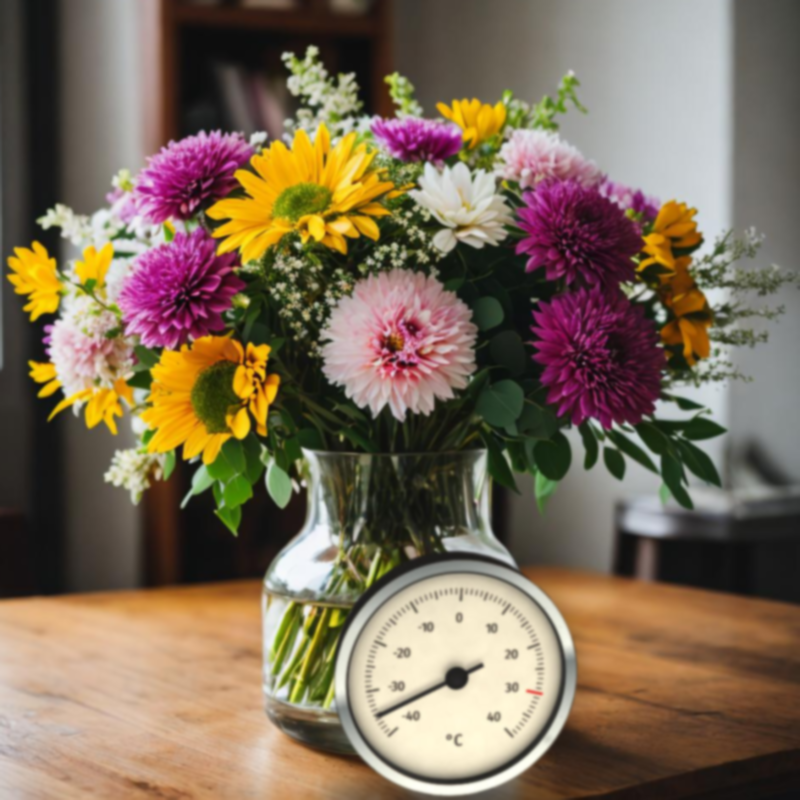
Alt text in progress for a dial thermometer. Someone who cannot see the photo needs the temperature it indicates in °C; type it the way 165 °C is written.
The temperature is -35 °C
